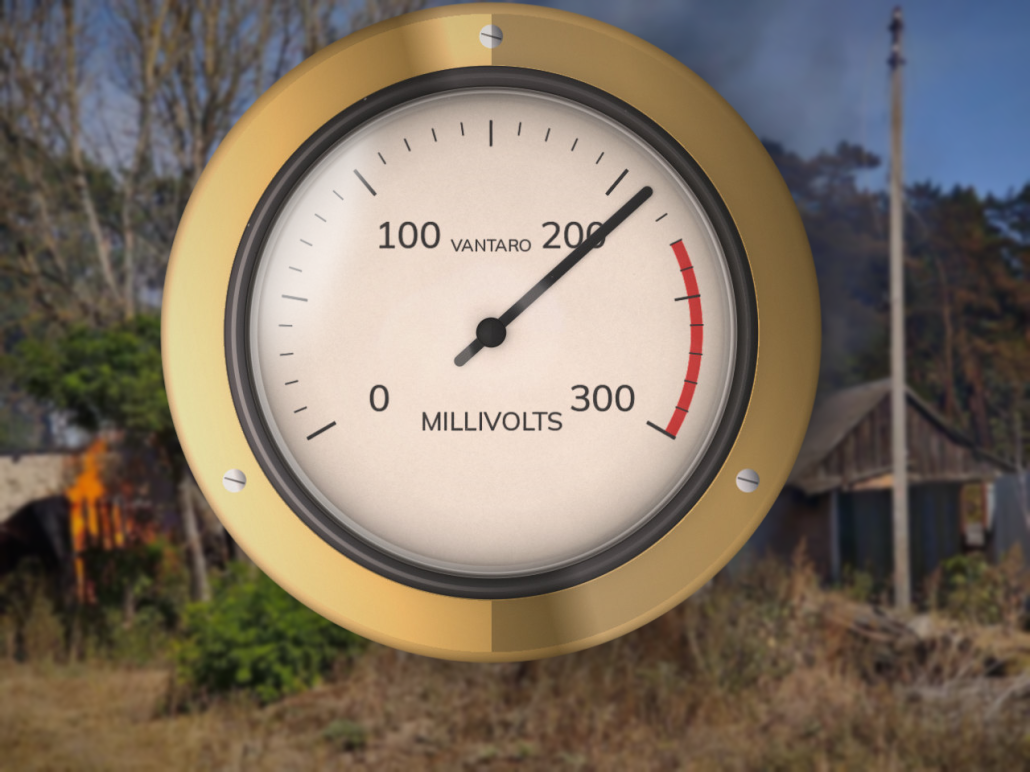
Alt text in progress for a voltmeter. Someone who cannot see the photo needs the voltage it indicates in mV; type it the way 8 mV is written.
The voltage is 210 mV
